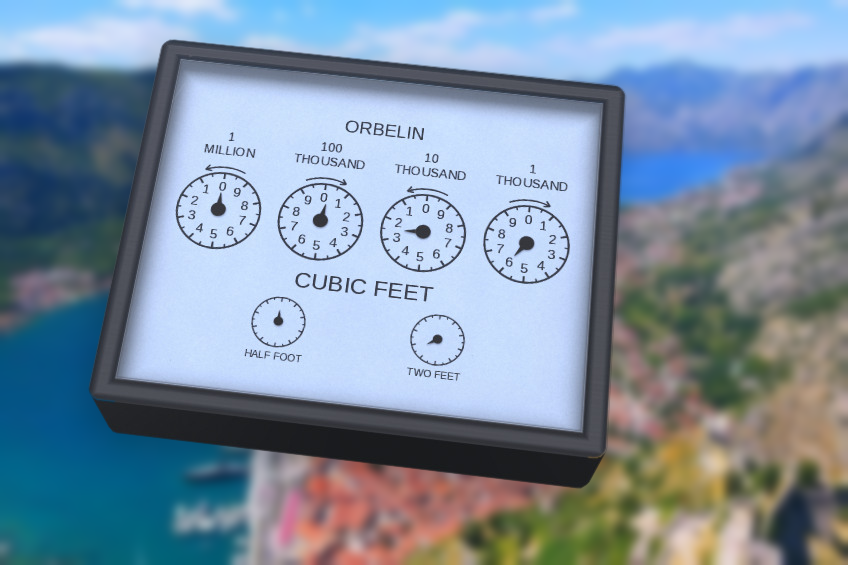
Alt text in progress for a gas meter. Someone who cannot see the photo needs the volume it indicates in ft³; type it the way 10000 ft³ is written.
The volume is 2600 ft³
